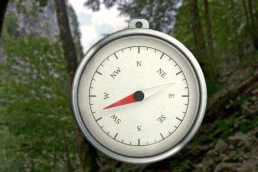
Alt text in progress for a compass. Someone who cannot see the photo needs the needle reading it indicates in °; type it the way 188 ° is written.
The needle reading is 250 °
